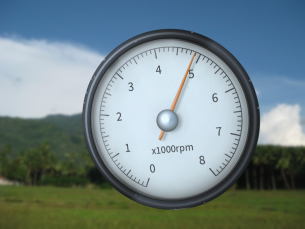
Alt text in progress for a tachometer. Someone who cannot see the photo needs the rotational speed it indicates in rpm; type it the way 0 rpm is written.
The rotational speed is 4900 rpm
